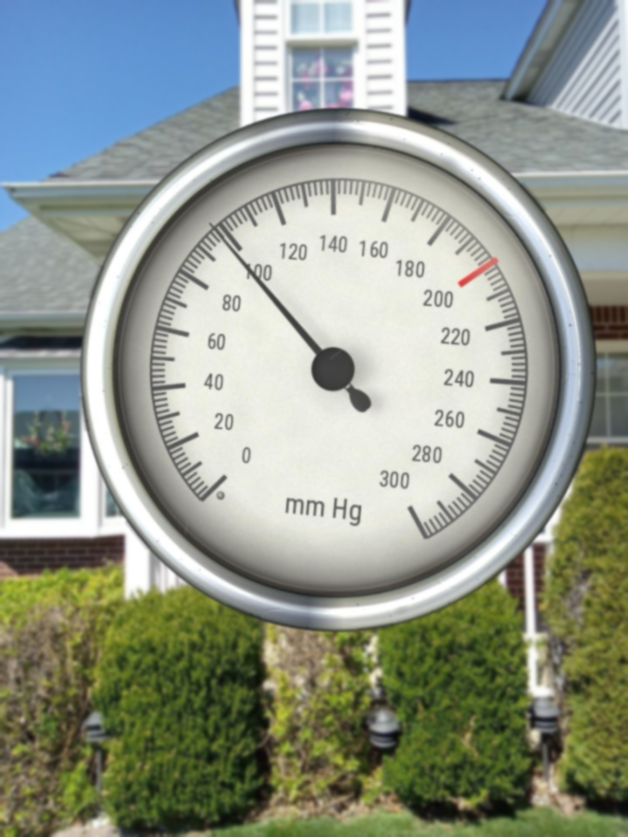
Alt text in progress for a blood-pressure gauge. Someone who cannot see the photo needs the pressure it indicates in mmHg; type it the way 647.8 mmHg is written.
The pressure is 98 mmHg
